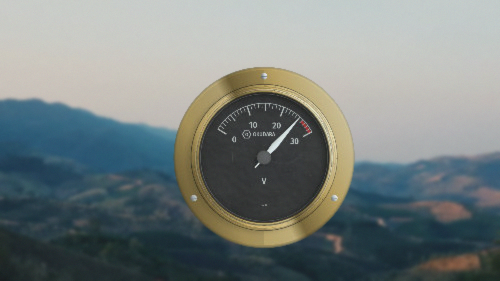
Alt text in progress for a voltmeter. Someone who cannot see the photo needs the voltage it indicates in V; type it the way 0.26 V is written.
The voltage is 25 V
